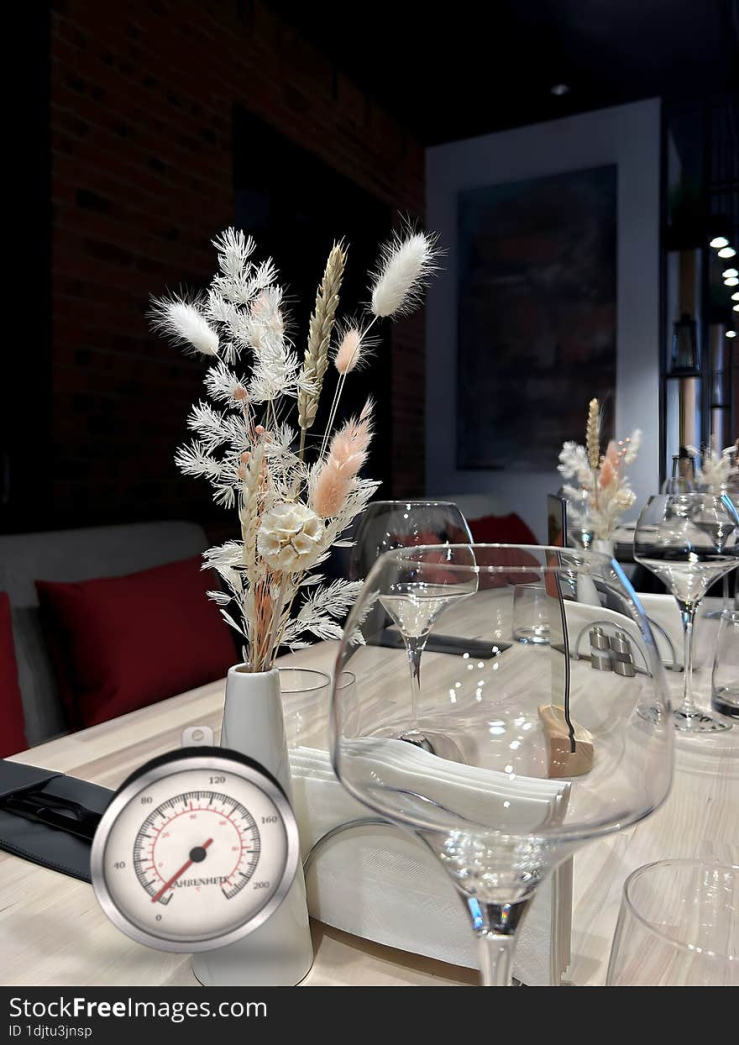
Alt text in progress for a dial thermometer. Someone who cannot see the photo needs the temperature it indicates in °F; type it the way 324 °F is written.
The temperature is 10 °F
